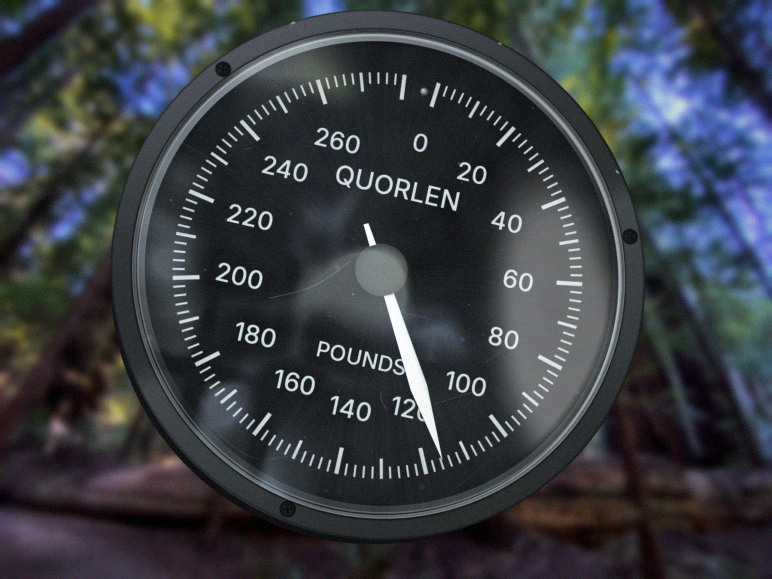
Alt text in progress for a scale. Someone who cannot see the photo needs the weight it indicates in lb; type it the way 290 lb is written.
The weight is 116 lb
